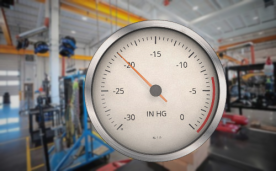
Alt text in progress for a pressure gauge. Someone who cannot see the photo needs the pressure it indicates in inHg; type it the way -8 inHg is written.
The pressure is -20 inHg
